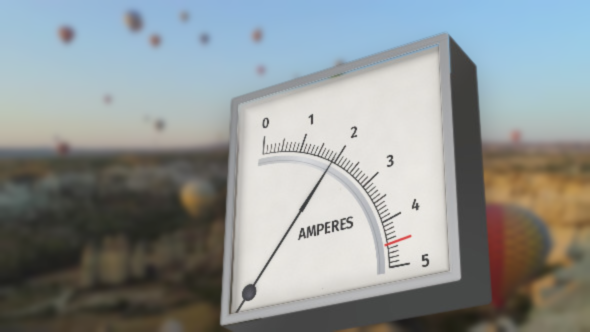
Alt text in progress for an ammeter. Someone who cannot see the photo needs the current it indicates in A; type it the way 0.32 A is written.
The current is 2 A
